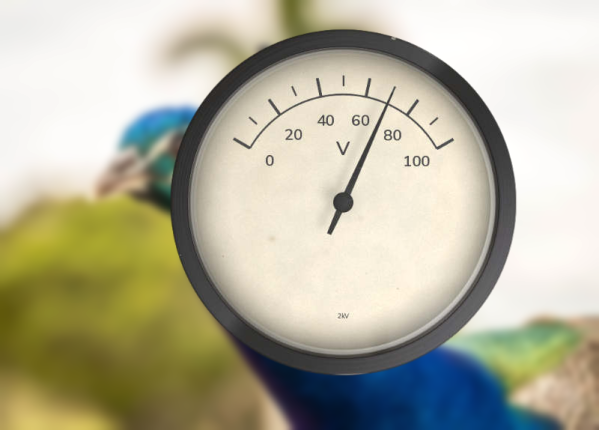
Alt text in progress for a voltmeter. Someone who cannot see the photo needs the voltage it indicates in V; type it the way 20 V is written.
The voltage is 70 V
